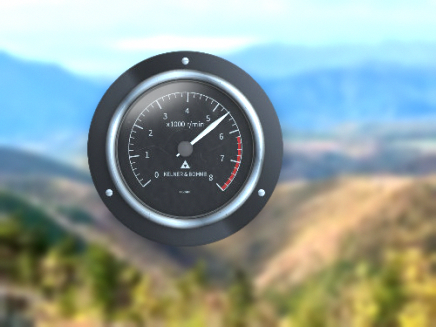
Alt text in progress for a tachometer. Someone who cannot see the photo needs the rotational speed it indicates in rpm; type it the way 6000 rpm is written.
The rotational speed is 5400 rpm
